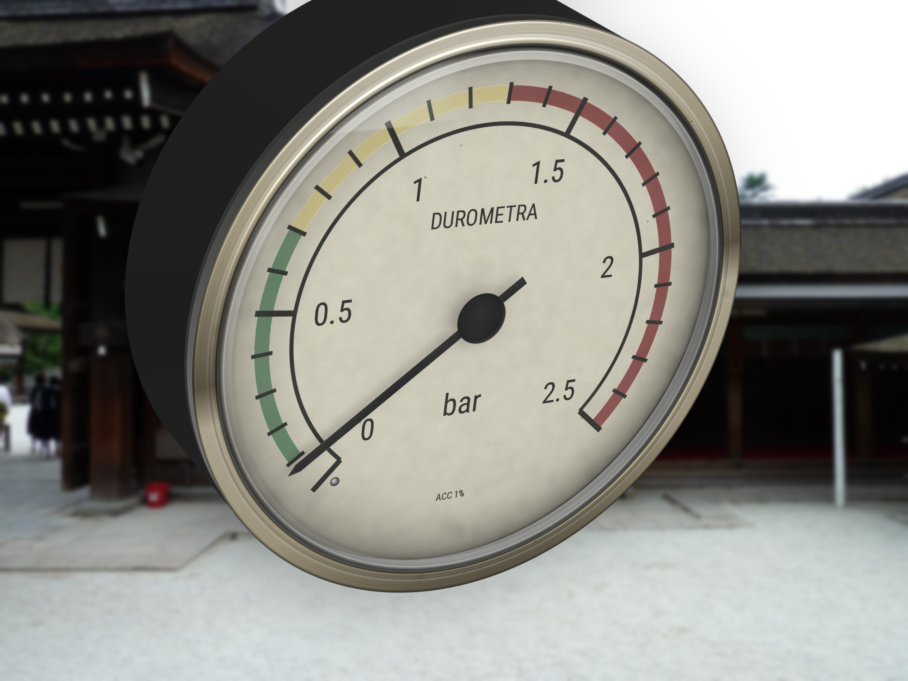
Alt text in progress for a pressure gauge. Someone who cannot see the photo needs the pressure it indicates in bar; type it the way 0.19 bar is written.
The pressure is 0.1 bar
